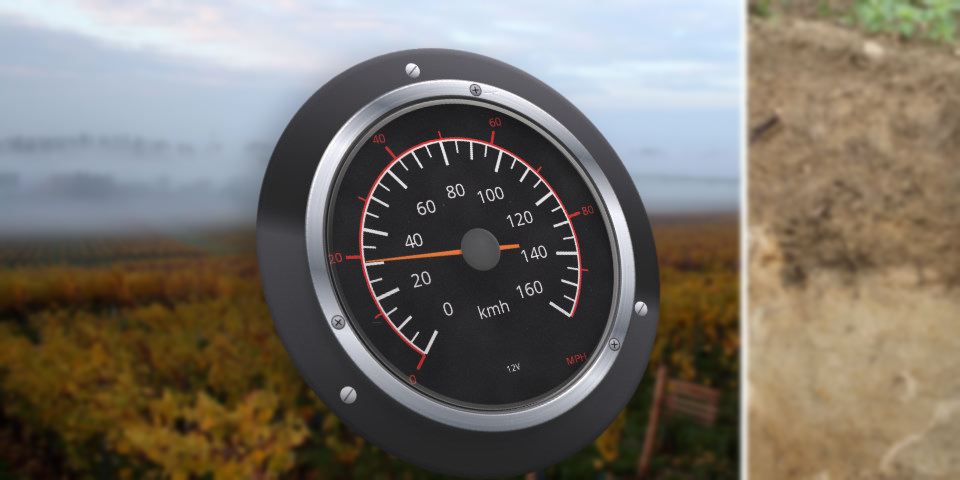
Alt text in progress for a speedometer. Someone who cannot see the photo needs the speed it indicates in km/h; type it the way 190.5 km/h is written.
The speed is 30 km/h
